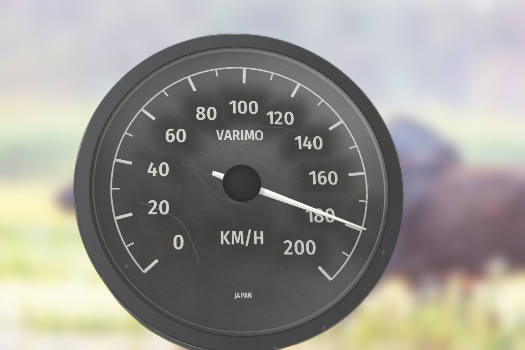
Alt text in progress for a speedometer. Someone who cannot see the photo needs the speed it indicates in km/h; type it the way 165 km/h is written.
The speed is 180 km/h
